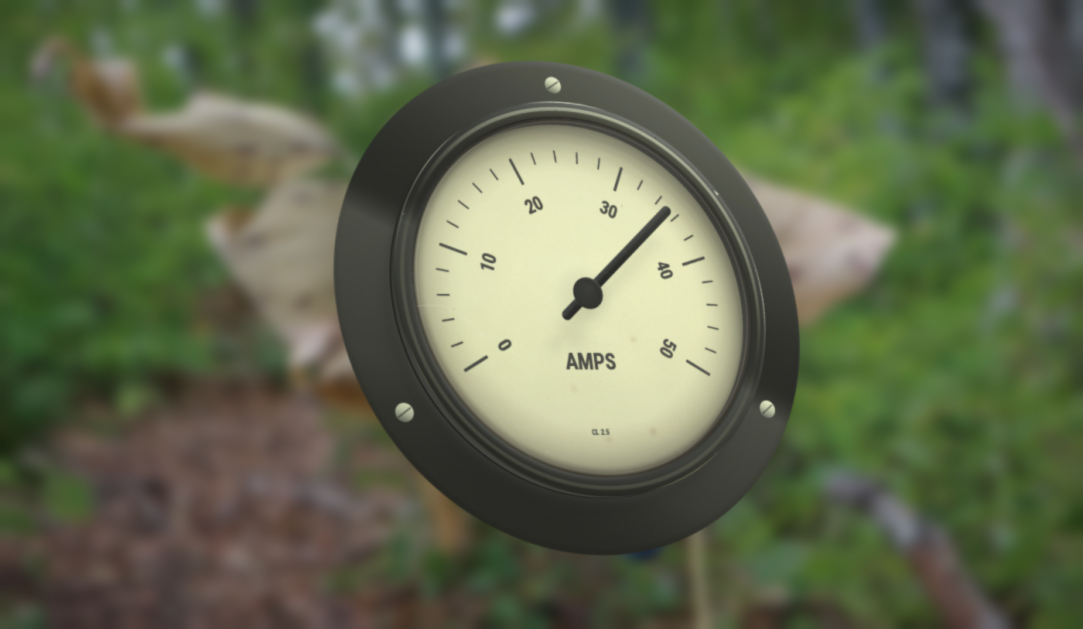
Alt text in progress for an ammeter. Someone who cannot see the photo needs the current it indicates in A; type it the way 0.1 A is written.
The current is 35 A
